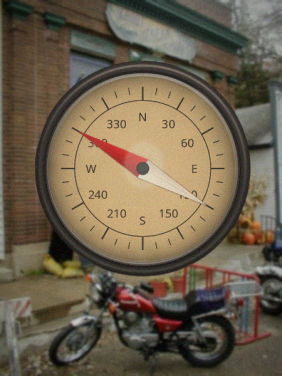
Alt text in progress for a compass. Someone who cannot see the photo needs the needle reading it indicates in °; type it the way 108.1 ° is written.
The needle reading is 300 °
